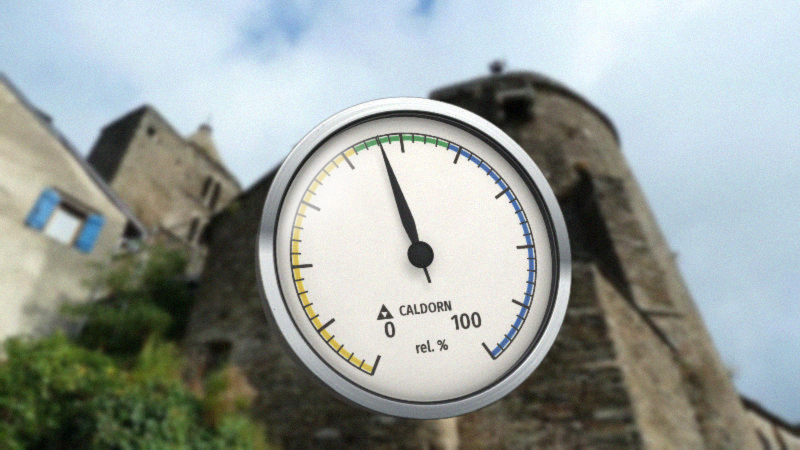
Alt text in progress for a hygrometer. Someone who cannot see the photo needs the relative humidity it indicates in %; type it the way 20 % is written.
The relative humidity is 46 %
